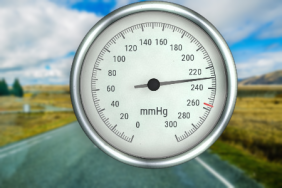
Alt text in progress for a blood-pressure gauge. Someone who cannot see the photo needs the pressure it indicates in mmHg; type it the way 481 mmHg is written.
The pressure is 230 mmHg
